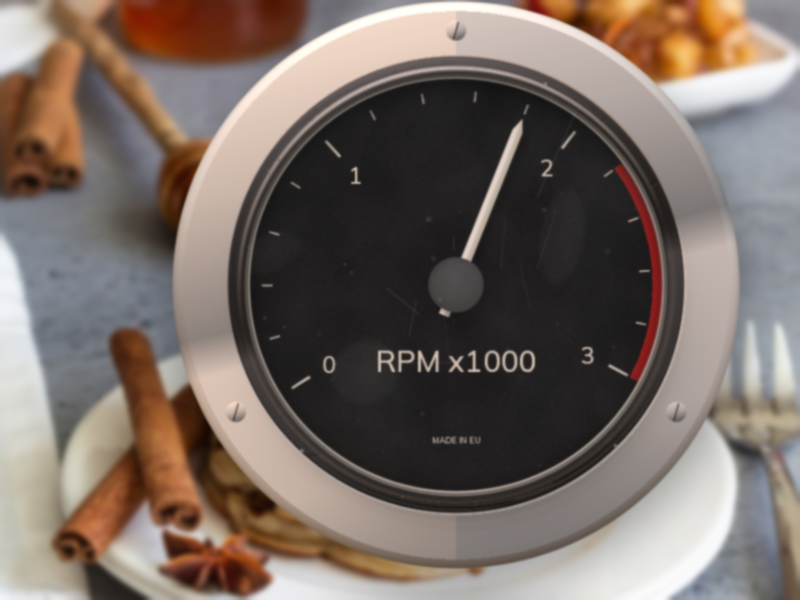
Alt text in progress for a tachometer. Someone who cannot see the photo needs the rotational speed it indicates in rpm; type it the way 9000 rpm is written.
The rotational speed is 1800 rpm
